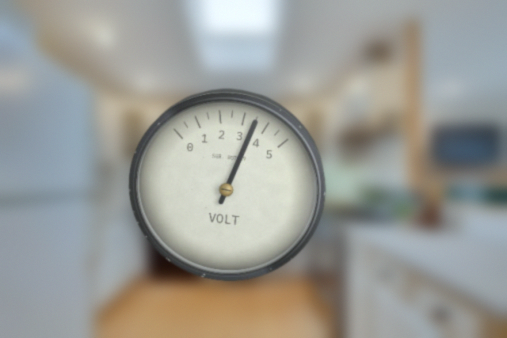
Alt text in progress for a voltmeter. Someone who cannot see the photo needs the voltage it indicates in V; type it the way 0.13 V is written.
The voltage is 3.5 V
